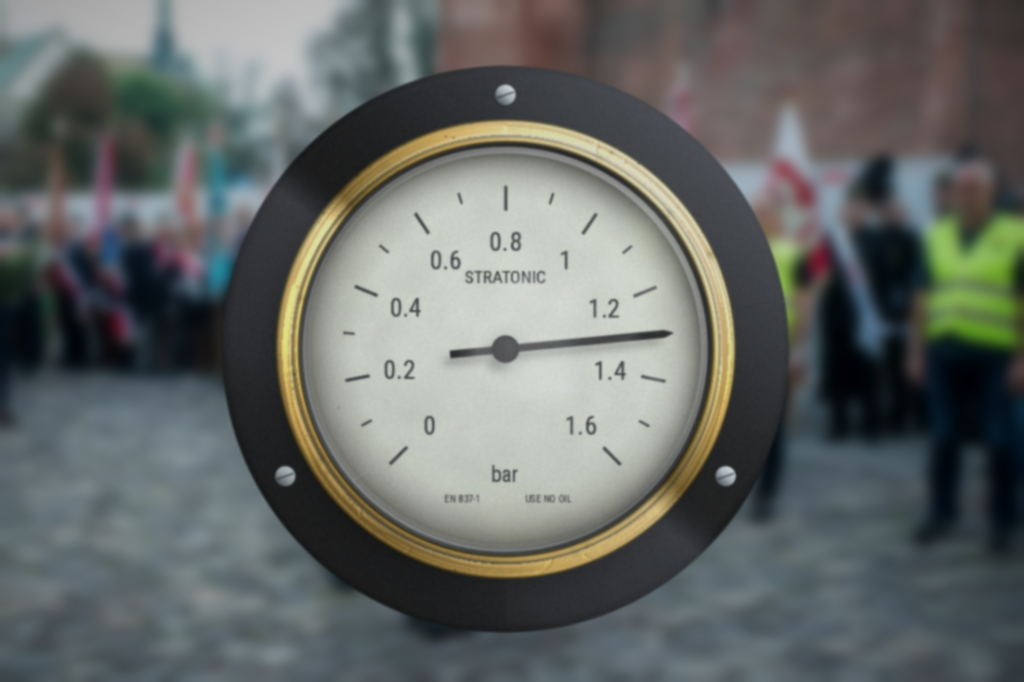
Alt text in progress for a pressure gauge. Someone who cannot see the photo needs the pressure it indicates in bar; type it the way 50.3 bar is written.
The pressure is 1.3 bar
